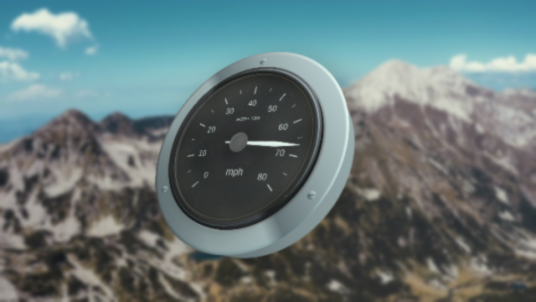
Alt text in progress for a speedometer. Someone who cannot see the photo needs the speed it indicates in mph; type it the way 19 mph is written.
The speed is 67.5 mph
